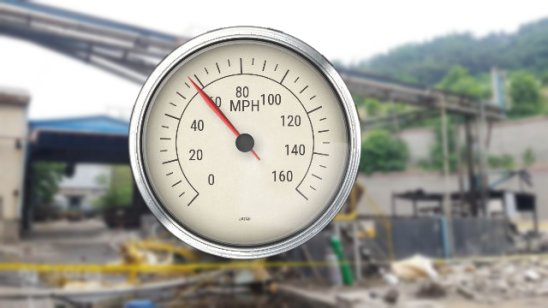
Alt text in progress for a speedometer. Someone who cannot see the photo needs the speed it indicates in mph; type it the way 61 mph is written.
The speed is 57.5 mph
